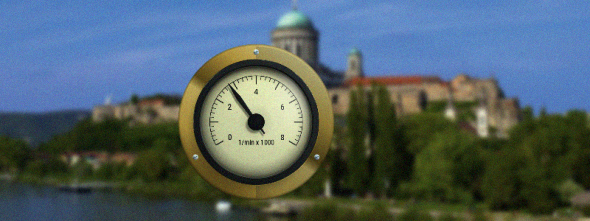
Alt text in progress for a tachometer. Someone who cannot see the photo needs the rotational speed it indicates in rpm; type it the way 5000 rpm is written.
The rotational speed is 2800 rpm
